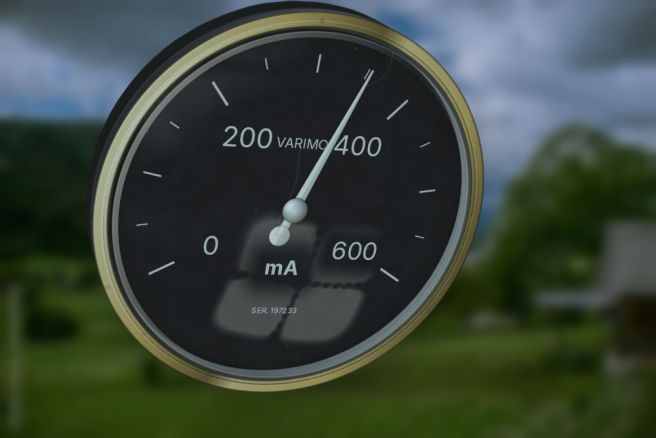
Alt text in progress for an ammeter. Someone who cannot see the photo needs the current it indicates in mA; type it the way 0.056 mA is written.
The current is 350 mA
